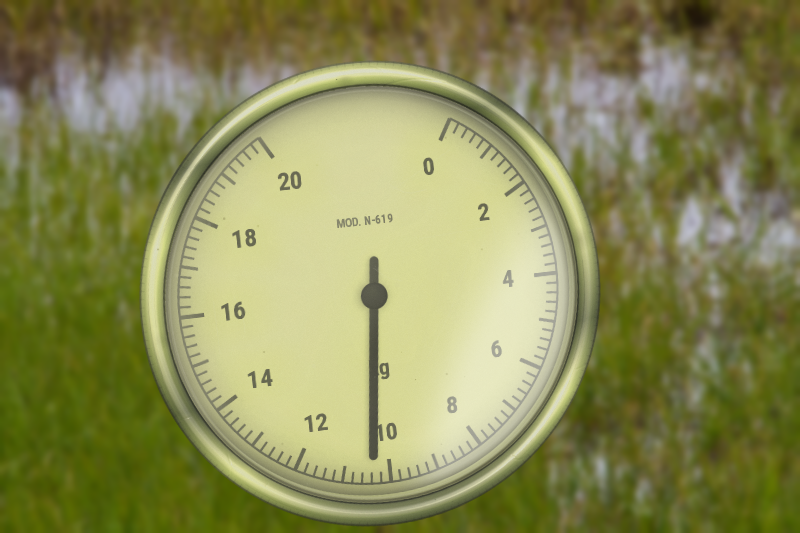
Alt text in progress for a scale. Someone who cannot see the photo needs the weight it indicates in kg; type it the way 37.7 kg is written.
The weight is 10.4 kg
